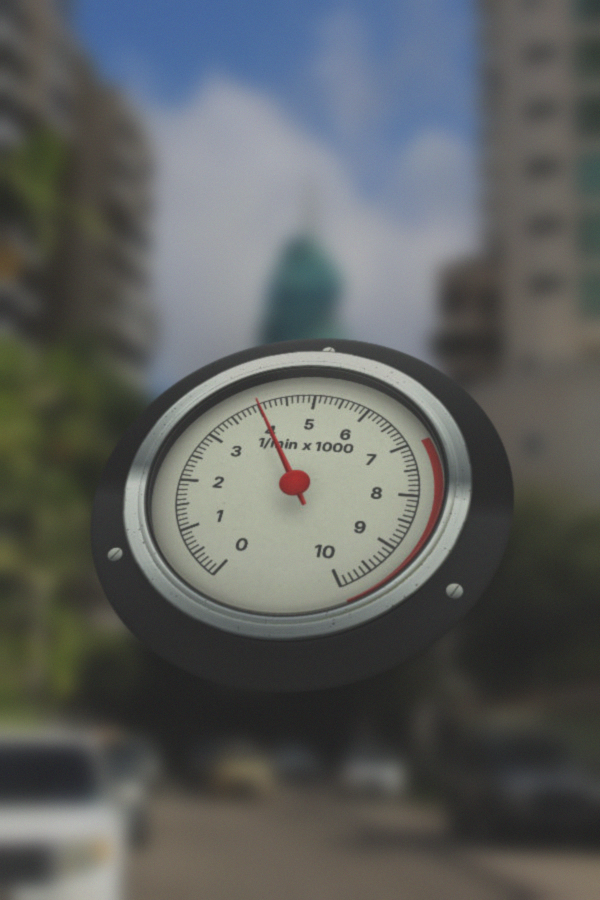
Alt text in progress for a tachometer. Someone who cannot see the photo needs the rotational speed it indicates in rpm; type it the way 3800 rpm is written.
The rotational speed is 4000 rpm
